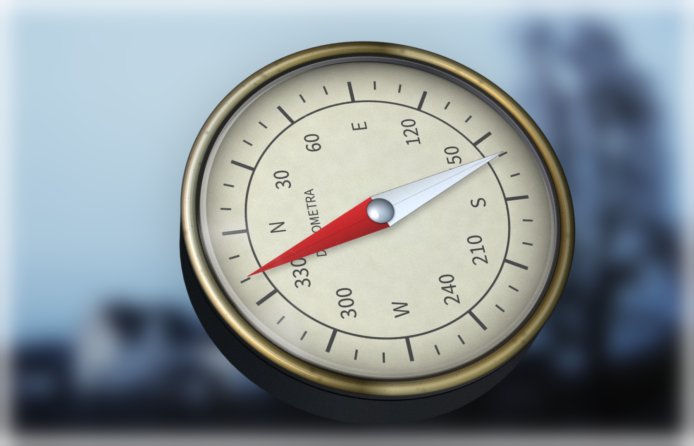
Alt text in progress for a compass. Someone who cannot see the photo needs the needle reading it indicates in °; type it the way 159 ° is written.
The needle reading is 340 °
